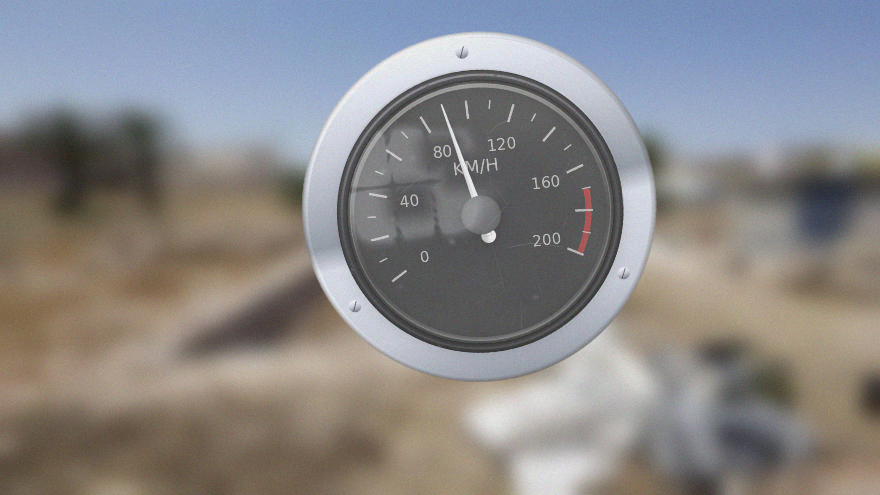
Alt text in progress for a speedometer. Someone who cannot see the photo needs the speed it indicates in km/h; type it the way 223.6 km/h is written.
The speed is 90 km/h
